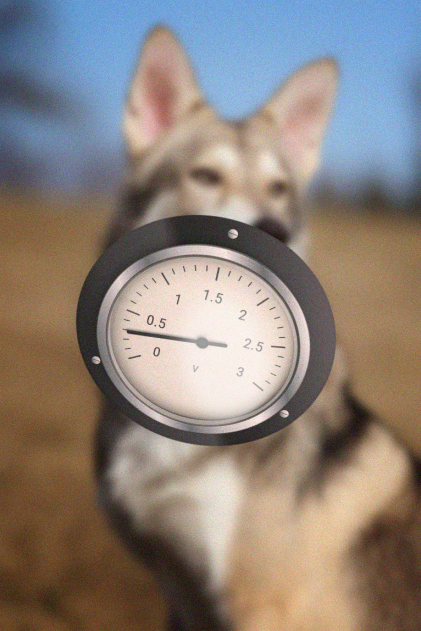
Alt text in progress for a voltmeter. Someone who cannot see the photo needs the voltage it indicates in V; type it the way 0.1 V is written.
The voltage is 0.3 V
